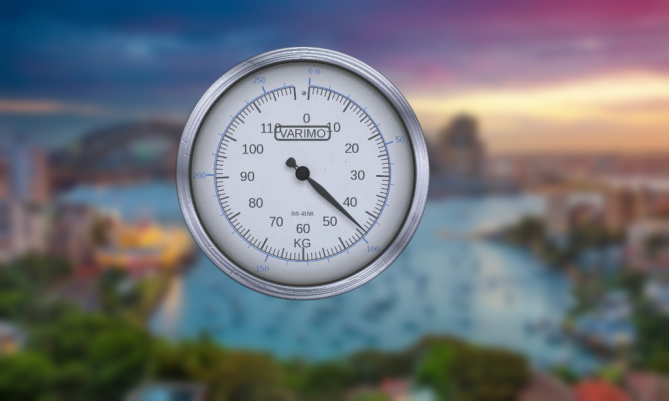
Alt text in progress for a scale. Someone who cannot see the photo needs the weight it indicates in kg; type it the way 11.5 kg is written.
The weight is 44 kg
